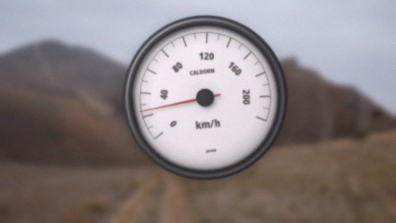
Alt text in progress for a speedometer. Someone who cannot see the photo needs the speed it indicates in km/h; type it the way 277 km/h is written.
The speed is 25 km/h
